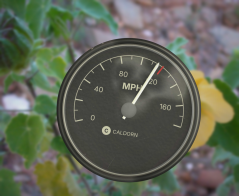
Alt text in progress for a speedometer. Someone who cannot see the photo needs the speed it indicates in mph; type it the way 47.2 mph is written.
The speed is 115 mph
